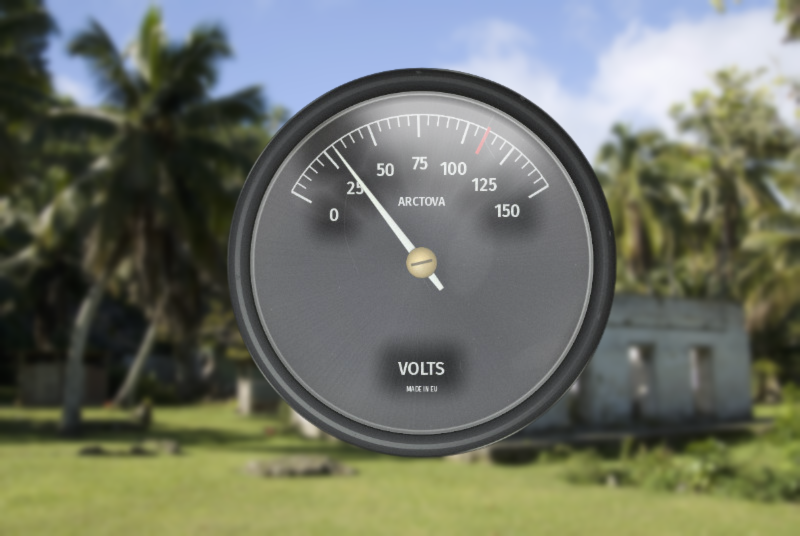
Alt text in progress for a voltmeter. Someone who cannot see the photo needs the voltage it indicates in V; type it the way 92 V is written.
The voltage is 30 V
